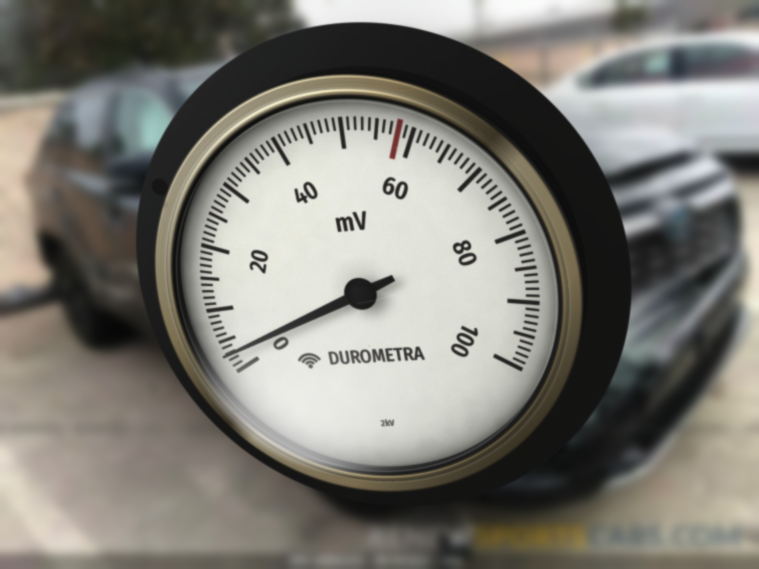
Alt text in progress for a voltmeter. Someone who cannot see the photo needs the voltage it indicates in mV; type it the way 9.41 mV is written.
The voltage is 3 mV
